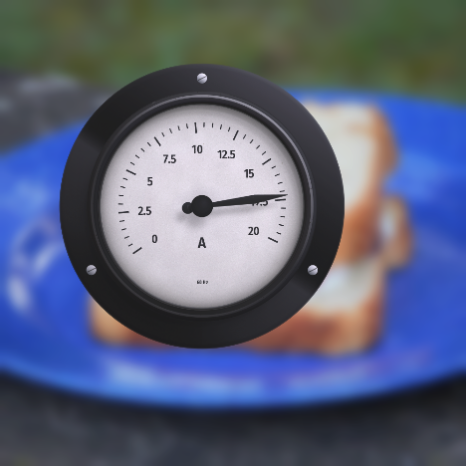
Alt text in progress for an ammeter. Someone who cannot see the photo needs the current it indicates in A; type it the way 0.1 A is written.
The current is 17.25 A
